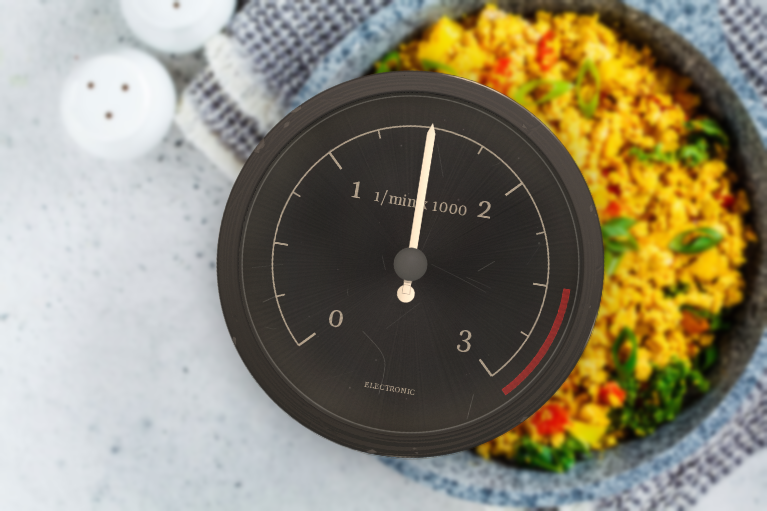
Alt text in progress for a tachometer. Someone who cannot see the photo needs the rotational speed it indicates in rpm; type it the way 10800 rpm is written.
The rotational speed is 1500 rpm
